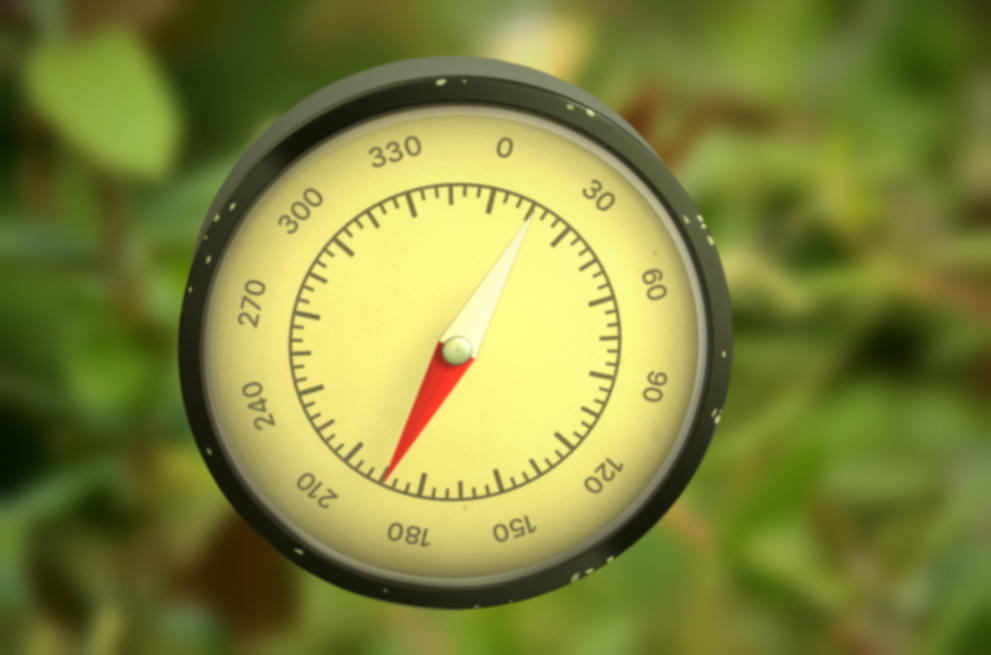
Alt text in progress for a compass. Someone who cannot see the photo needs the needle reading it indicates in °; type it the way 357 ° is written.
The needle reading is 195 °
